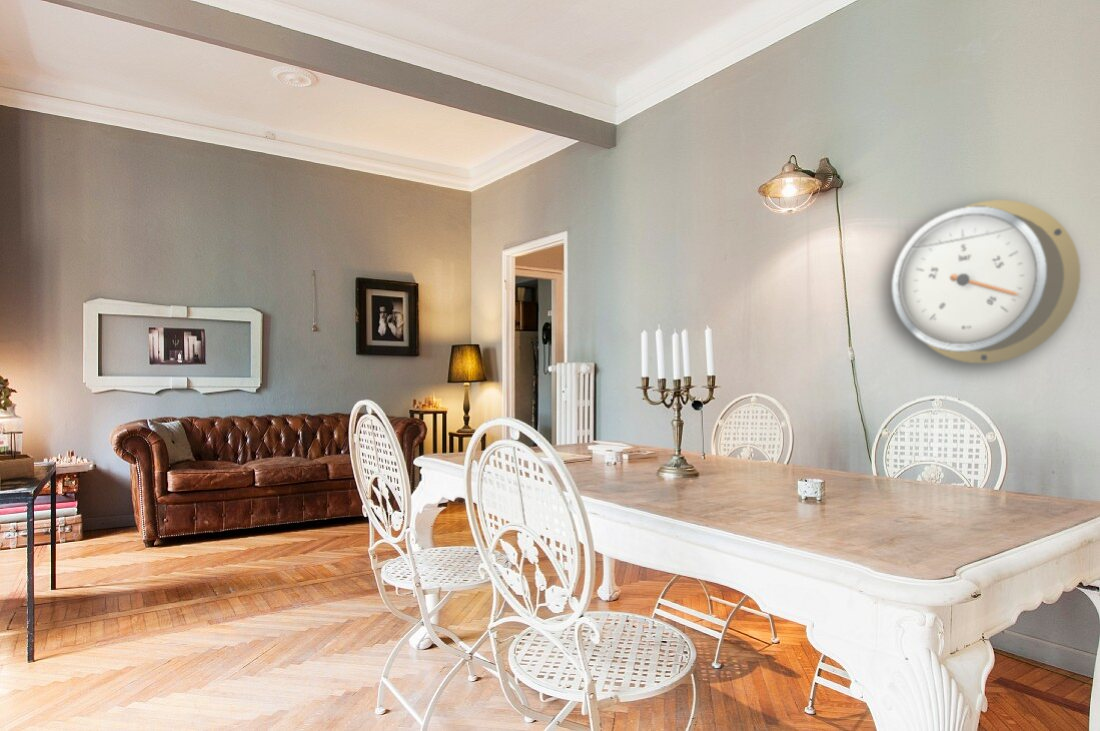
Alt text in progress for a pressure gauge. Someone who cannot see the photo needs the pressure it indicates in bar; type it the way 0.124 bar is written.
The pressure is 9.25 bar
